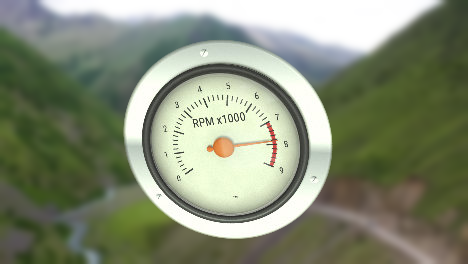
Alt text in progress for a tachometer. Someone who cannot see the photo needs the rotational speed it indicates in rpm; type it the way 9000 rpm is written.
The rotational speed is 7800 rpm
